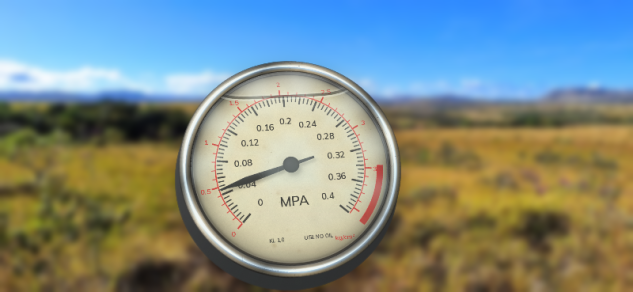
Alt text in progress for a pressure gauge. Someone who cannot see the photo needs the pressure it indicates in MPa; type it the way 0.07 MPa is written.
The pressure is 0.045 MPa
